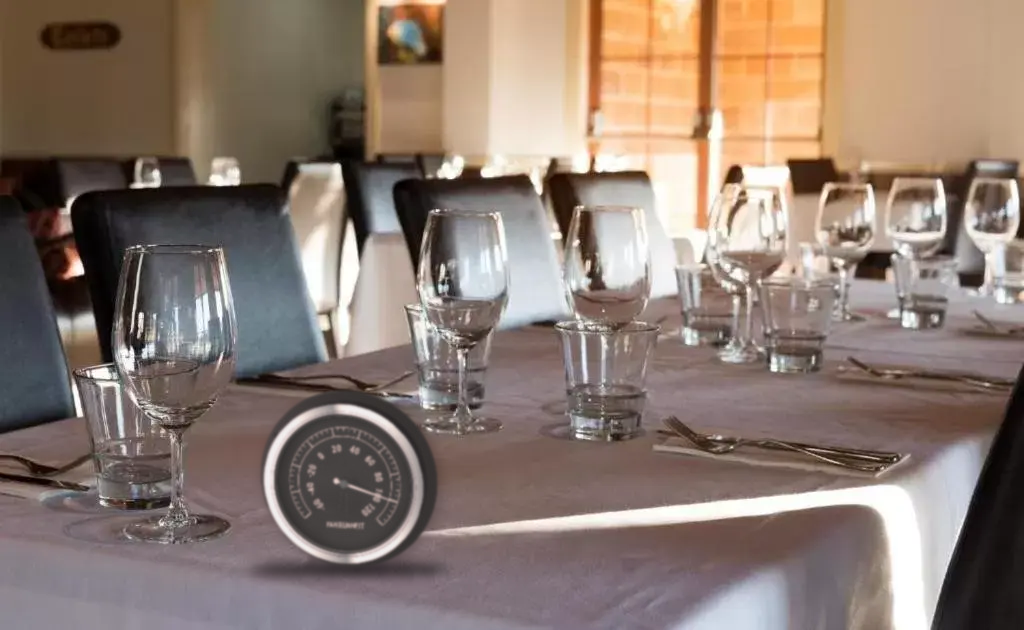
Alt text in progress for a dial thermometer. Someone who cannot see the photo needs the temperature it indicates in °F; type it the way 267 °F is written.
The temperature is 100 °F
